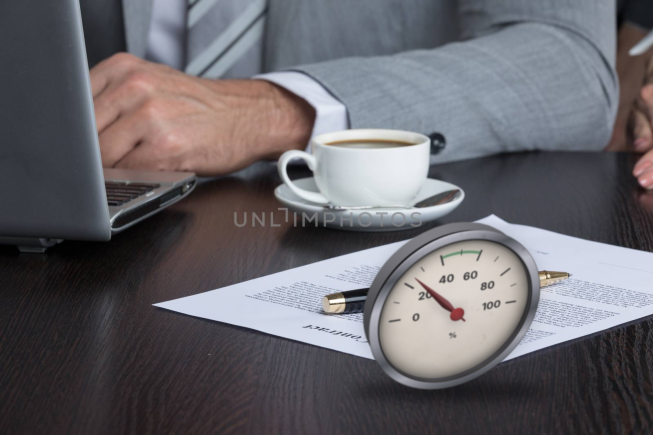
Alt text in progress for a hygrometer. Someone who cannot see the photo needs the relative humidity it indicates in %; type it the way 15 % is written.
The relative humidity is 25 %
